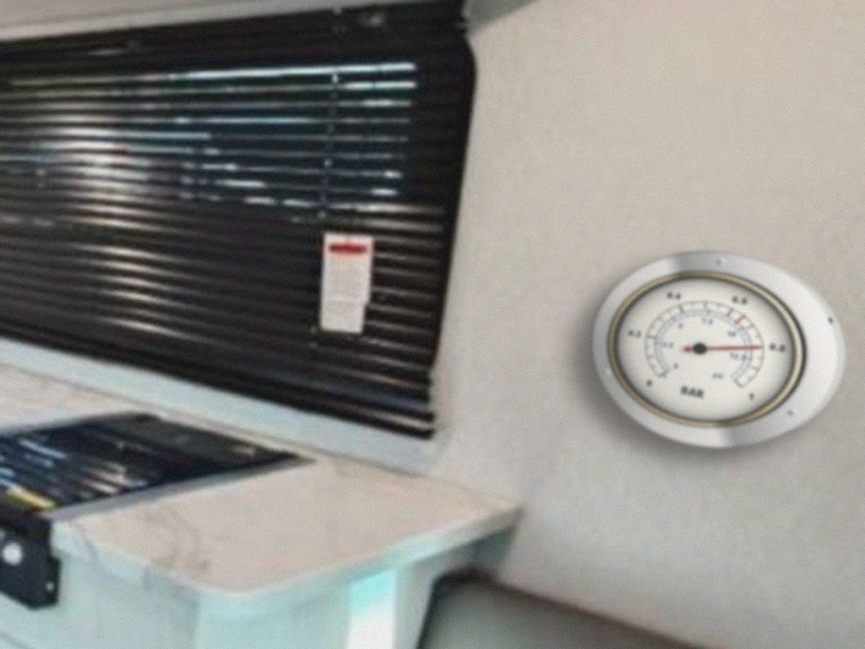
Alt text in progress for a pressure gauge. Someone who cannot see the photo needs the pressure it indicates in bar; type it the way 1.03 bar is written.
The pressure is 0.8 bar
